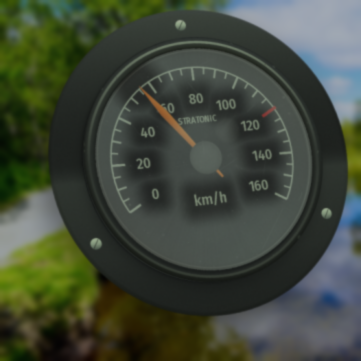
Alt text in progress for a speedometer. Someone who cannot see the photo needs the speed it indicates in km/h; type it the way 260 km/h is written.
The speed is 55 km/h
